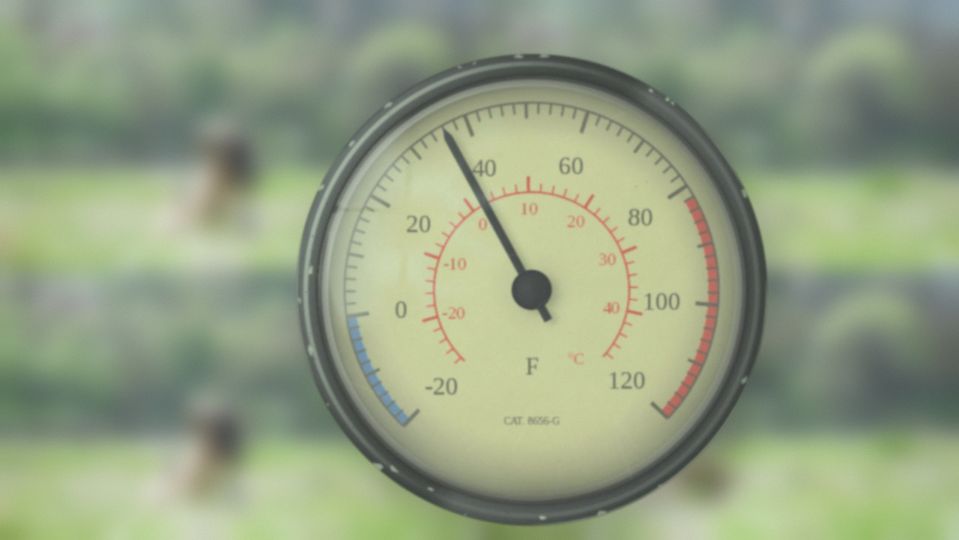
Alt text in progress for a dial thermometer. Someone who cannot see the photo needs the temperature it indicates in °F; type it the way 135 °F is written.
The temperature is 36 °F
